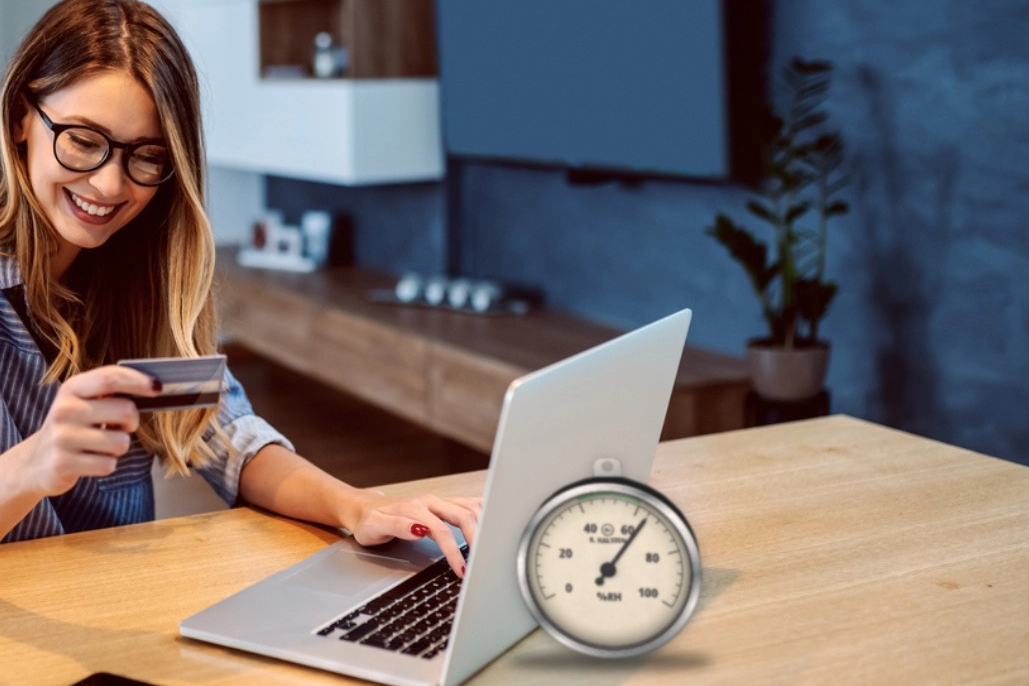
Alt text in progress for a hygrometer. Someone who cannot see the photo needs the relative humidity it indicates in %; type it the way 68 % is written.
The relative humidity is 64 %
